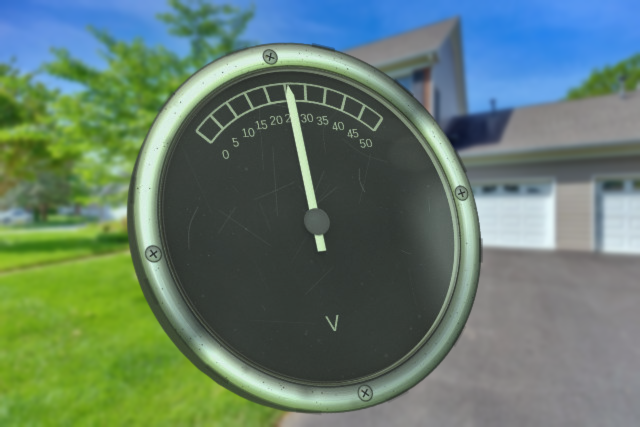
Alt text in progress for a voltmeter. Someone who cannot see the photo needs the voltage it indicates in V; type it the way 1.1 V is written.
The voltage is 25 V
